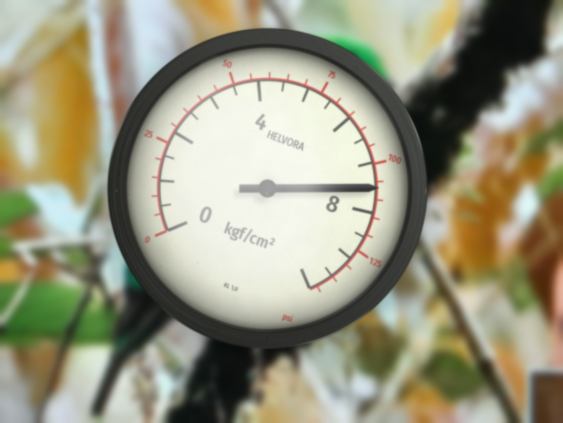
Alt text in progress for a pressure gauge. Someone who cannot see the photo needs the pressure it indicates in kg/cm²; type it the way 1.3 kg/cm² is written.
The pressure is 7.5 kg/cm²
